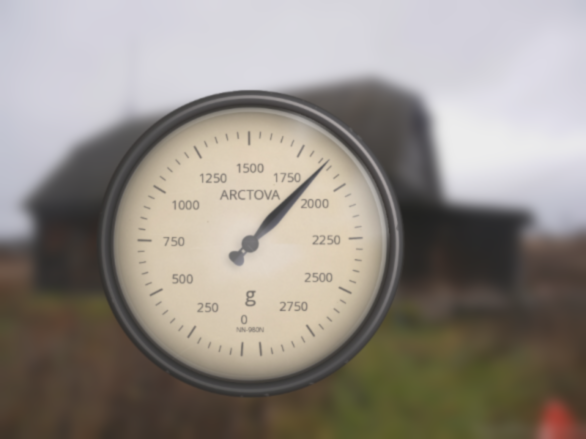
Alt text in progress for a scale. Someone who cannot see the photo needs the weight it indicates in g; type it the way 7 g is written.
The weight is 1875 g
